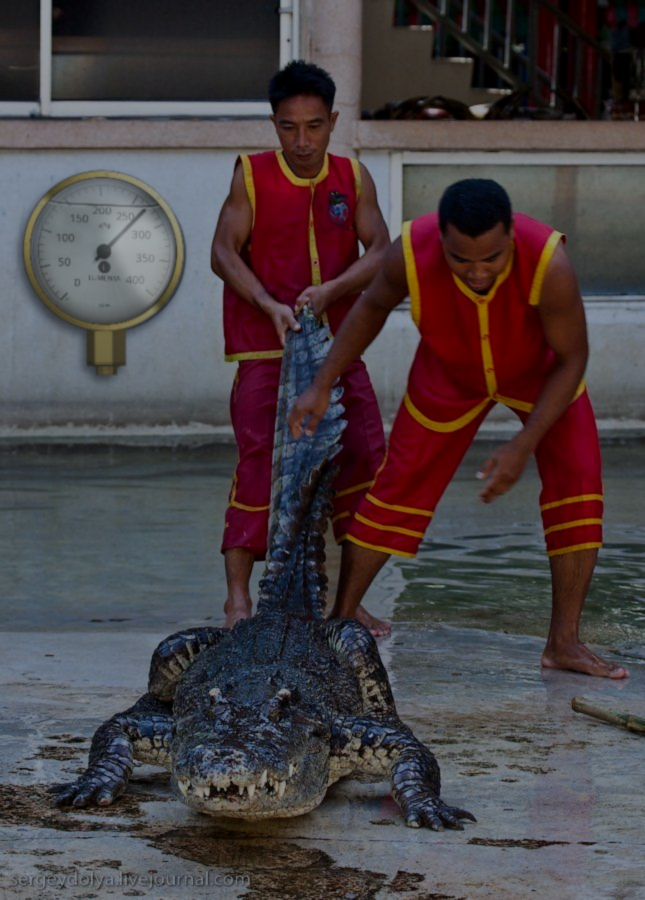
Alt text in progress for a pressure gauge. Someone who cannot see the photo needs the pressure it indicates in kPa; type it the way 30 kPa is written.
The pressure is 270 kPa
